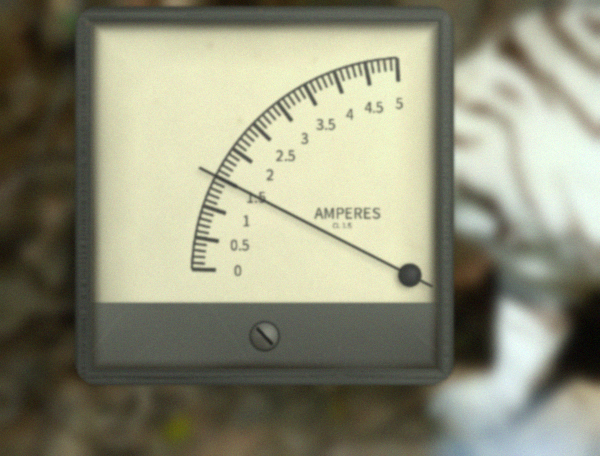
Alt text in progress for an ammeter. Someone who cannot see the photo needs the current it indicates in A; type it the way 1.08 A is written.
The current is 1.5 A
